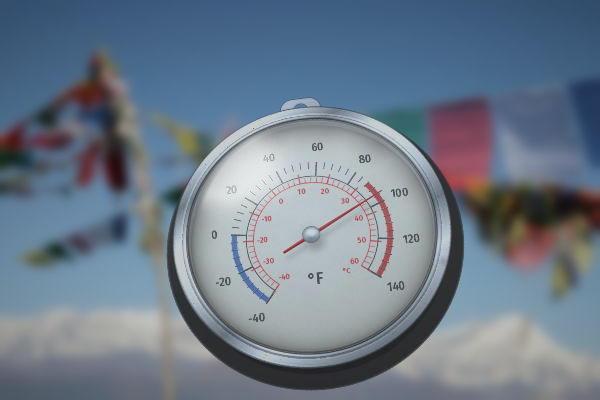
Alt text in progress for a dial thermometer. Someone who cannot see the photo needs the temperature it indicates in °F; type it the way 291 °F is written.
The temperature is 96 °F
